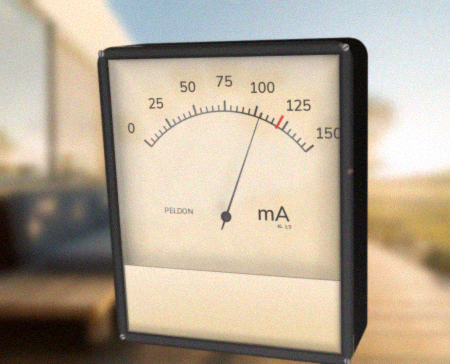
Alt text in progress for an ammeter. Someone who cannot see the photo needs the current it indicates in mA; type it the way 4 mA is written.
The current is 105 mA
